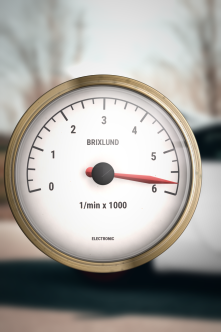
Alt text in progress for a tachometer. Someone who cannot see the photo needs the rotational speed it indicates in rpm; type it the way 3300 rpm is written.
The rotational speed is 5750 rpm
